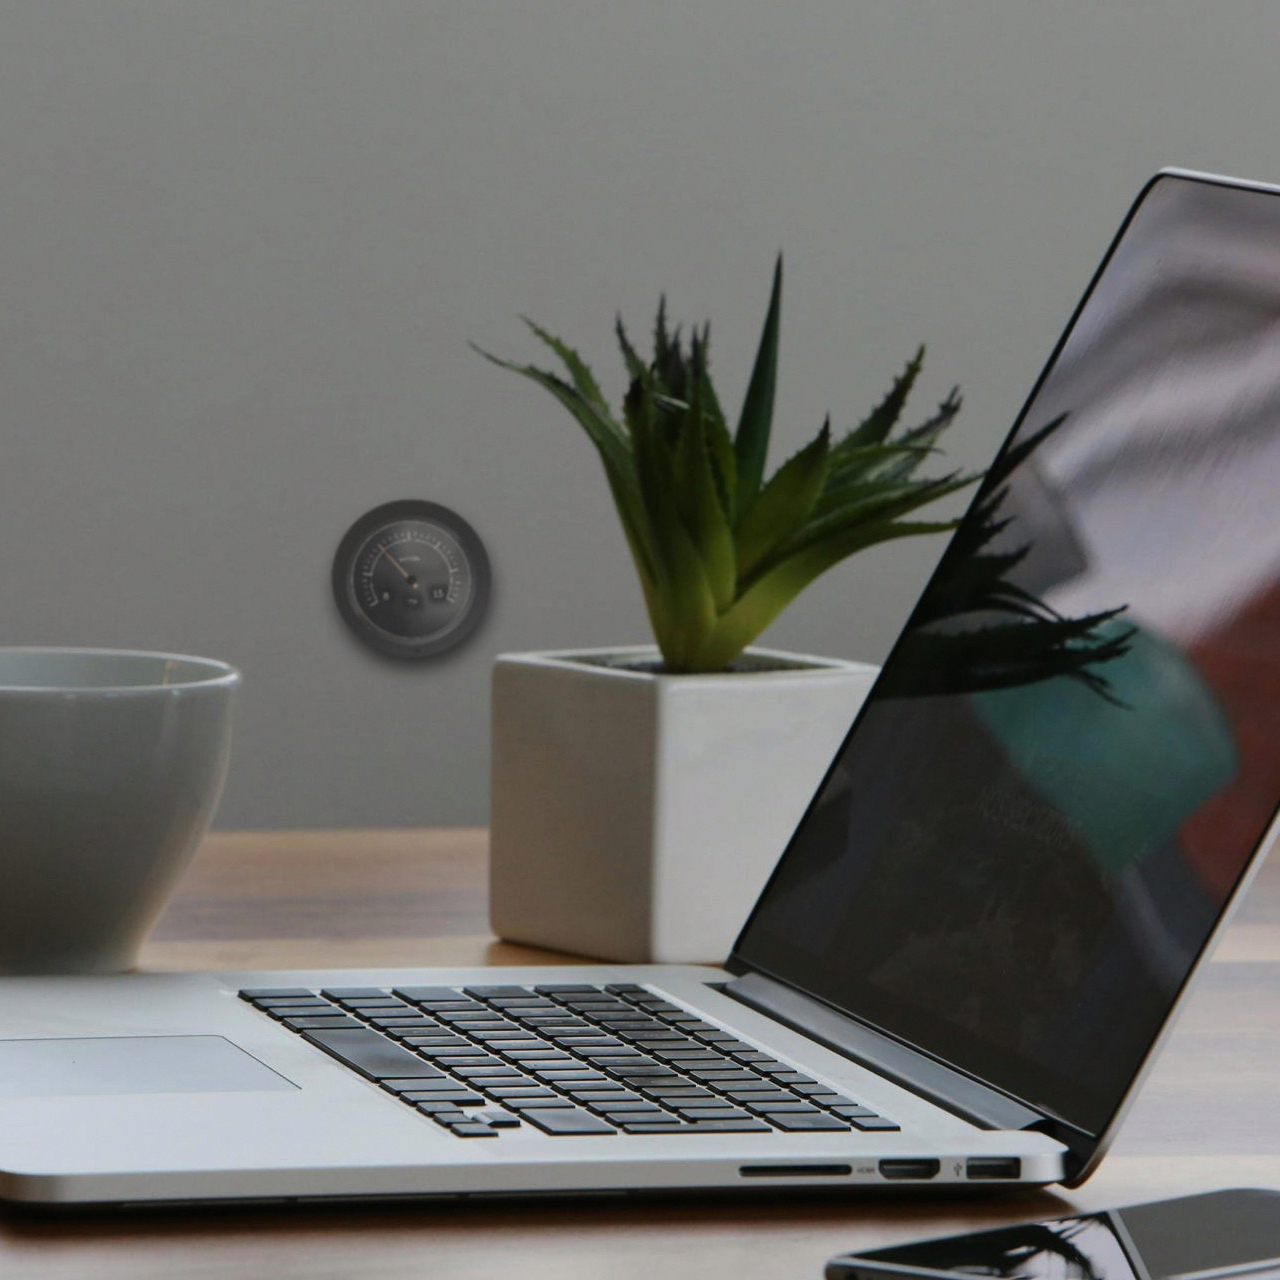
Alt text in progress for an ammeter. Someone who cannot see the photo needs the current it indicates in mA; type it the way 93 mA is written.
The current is 5 mA
